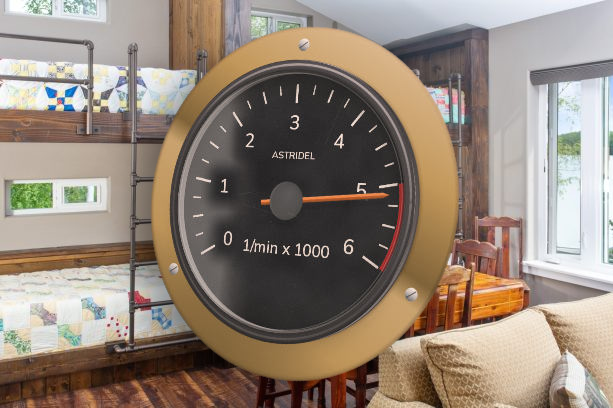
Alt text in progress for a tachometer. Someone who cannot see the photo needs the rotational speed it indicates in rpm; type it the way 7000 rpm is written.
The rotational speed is 5125 rpm
